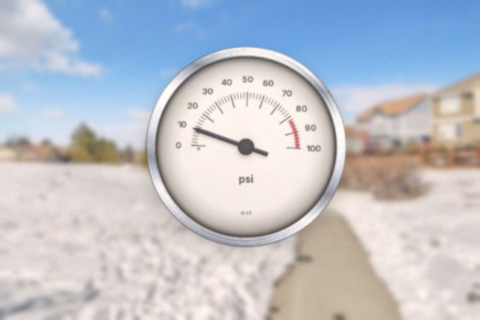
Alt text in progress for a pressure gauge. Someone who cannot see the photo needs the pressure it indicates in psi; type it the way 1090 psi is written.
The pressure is 10 psi
